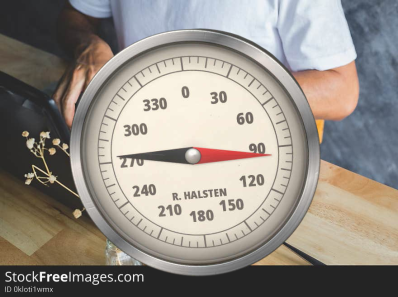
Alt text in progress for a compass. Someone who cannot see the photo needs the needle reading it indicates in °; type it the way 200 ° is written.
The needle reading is 95 °
